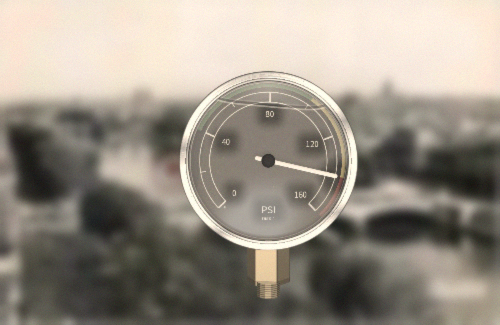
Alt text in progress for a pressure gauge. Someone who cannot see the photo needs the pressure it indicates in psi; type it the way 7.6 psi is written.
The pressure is 140 psi
